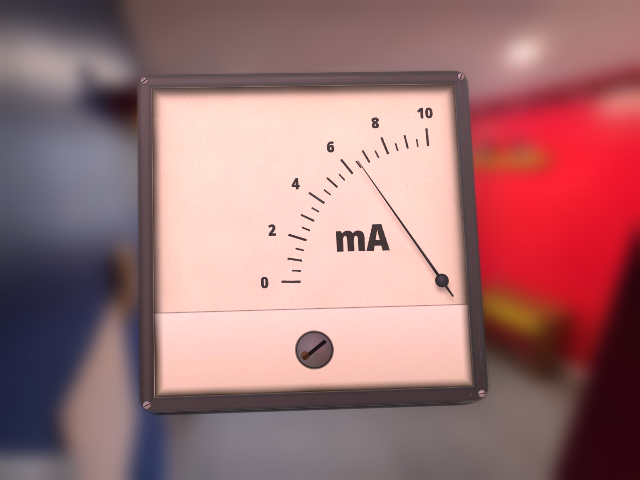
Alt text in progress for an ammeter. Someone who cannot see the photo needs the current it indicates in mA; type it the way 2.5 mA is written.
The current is 6.5 mA
